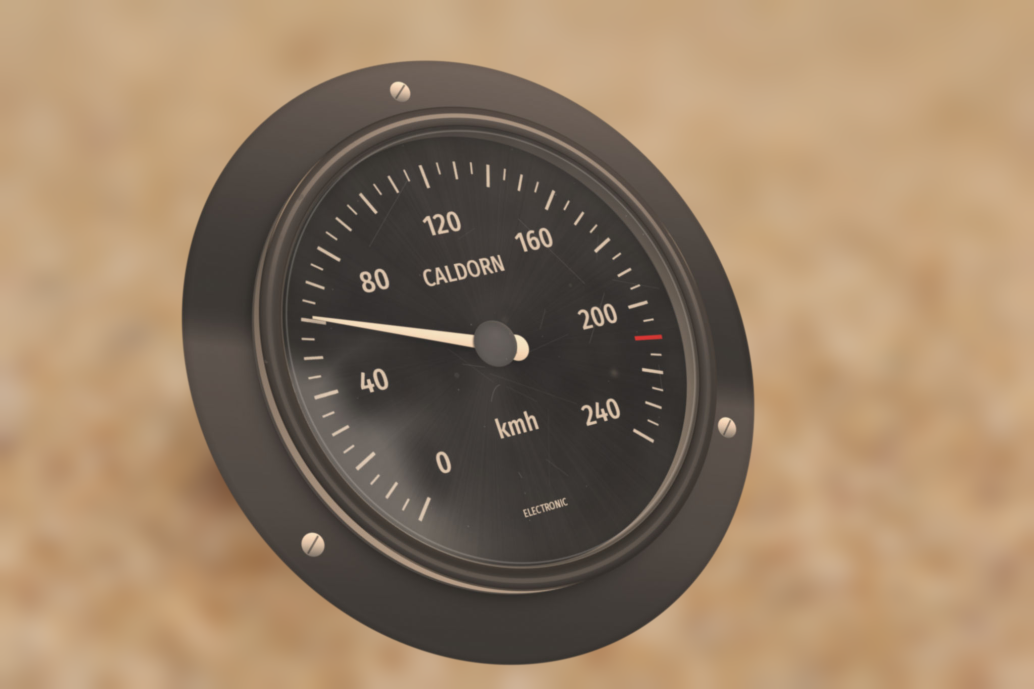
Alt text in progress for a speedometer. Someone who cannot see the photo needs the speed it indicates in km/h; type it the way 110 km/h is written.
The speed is 60 km/h
